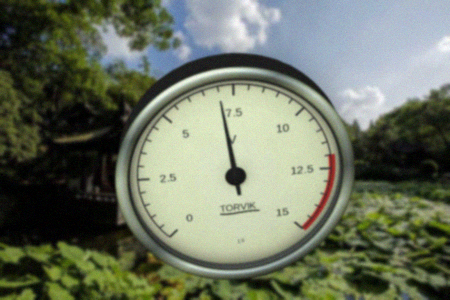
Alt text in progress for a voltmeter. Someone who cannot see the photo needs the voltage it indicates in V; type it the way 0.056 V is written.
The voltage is 7 V
